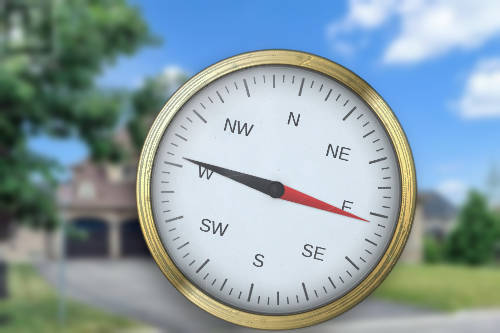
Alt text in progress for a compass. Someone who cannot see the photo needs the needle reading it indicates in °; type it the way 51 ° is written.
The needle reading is 95 °
